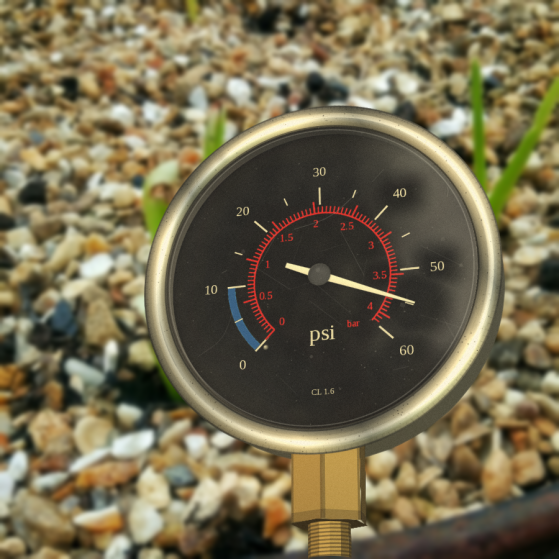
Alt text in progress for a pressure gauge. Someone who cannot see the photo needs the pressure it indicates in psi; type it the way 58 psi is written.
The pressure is 55 psi
